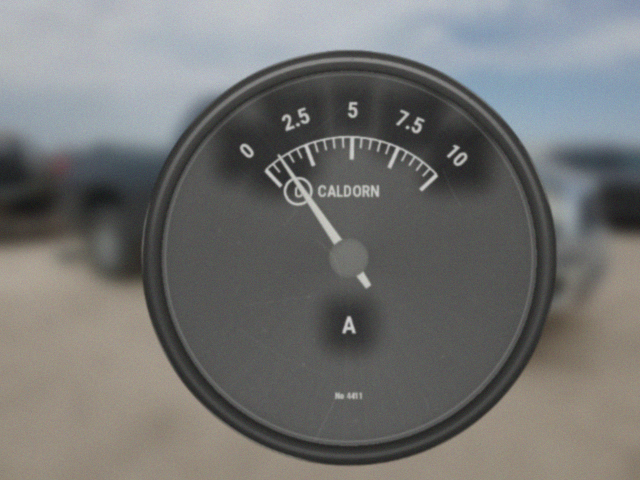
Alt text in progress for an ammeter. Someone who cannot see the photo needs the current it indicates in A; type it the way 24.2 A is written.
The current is 1 A
